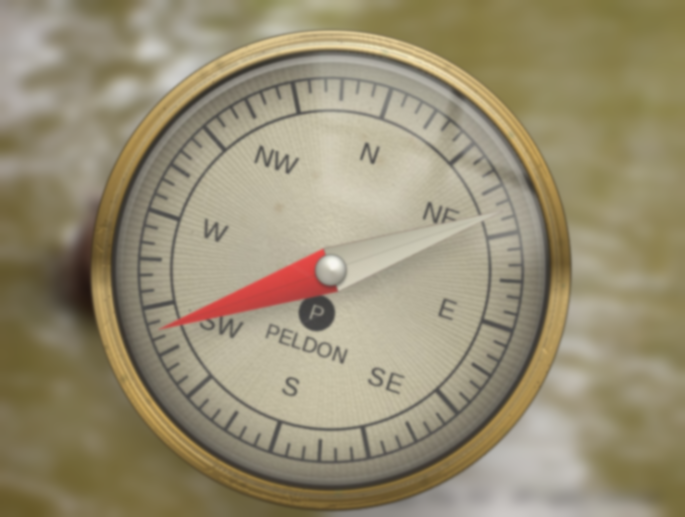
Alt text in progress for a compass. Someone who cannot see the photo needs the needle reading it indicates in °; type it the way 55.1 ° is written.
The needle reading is 232.5 °
